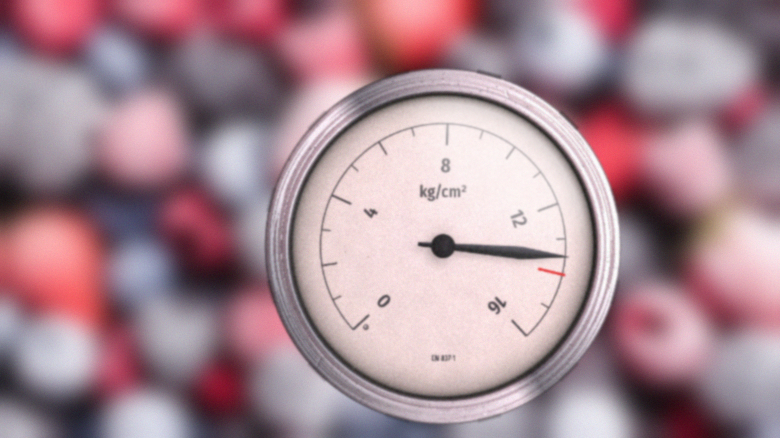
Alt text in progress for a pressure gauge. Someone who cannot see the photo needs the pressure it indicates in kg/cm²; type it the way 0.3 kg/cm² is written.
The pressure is 13.5 kg/cm²
